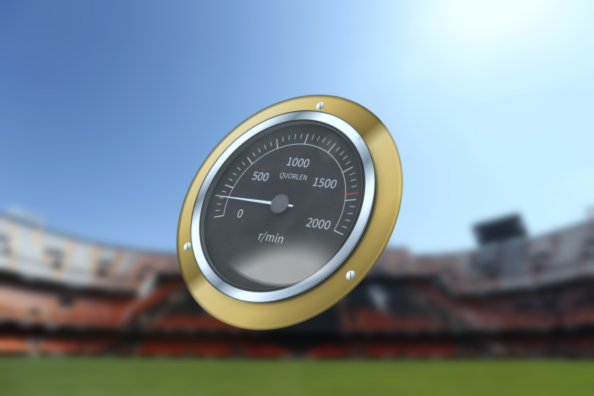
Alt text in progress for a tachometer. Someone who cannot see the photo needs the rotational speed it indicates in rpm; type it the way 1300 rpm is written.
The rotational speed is 150 rpm
